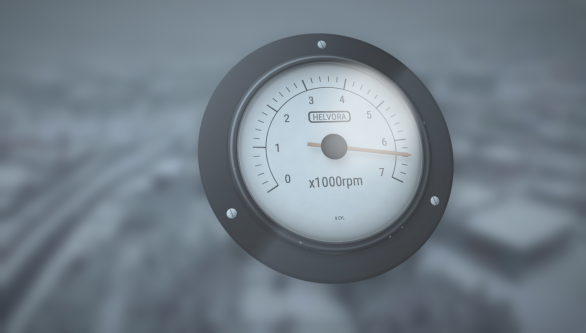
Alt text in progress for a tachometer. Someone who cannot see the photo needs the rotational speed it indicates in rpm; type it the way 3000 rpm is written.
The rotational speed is 6400 rpm
